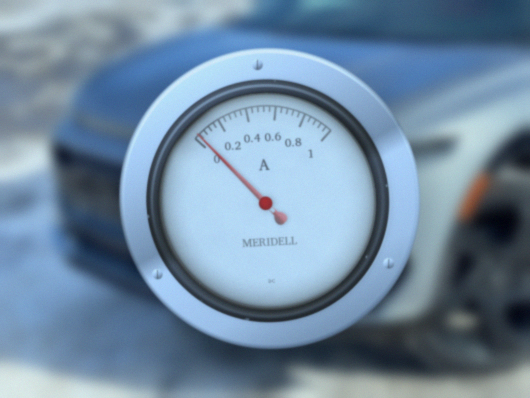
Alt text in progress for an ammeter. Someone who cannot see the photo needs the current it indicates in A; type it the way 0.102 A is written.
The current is 0.04 A
